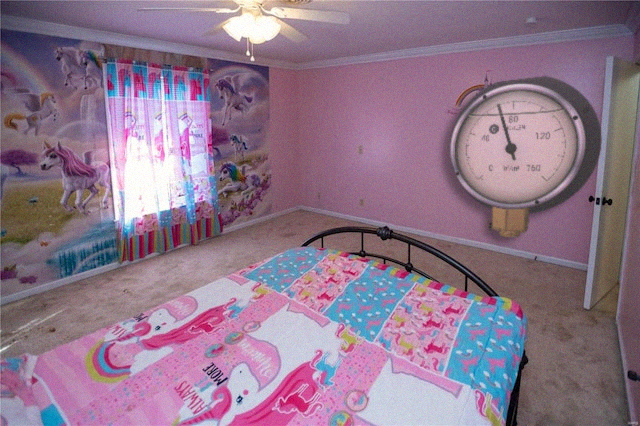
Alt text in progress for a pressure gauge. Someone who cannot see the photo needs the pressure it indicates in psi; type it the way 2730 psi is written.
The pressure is 70 psi
